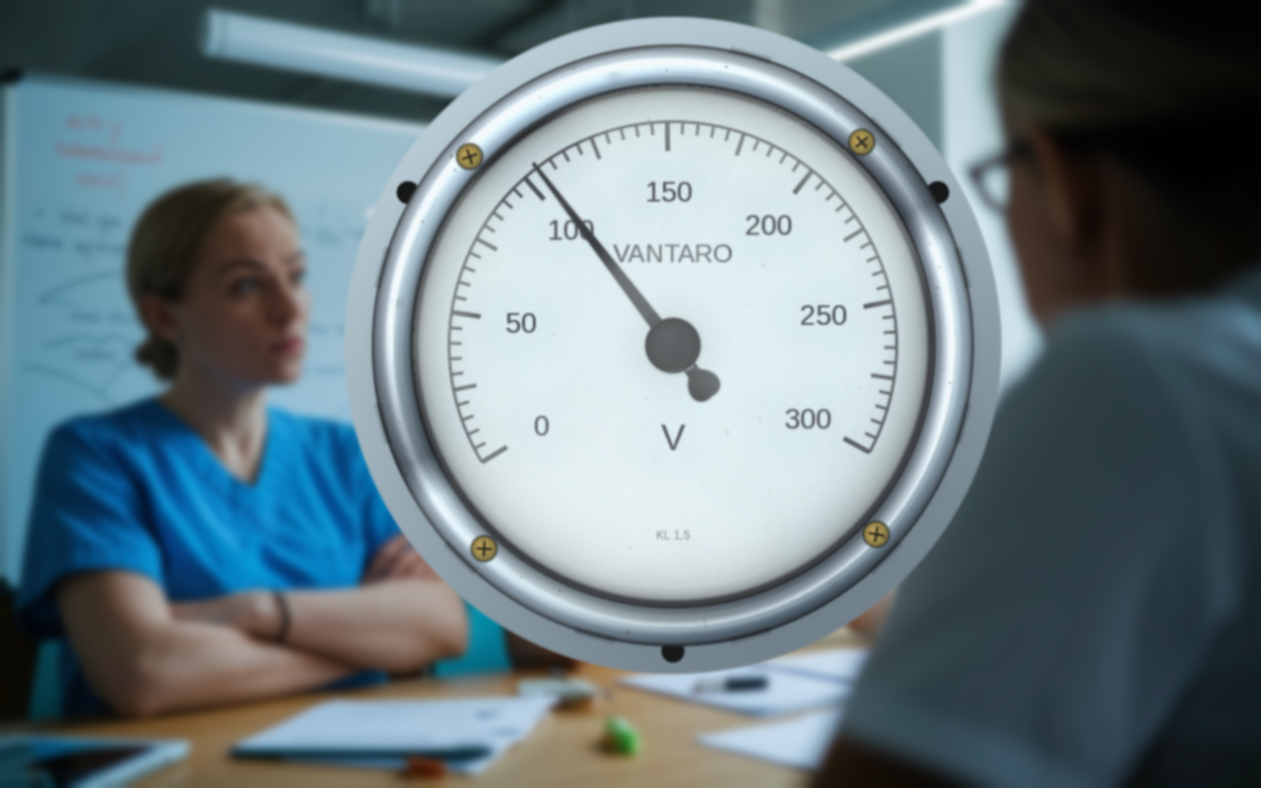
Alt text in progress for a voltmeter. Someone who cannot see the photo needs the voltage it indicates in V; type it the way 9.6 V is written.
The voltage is 105 V
